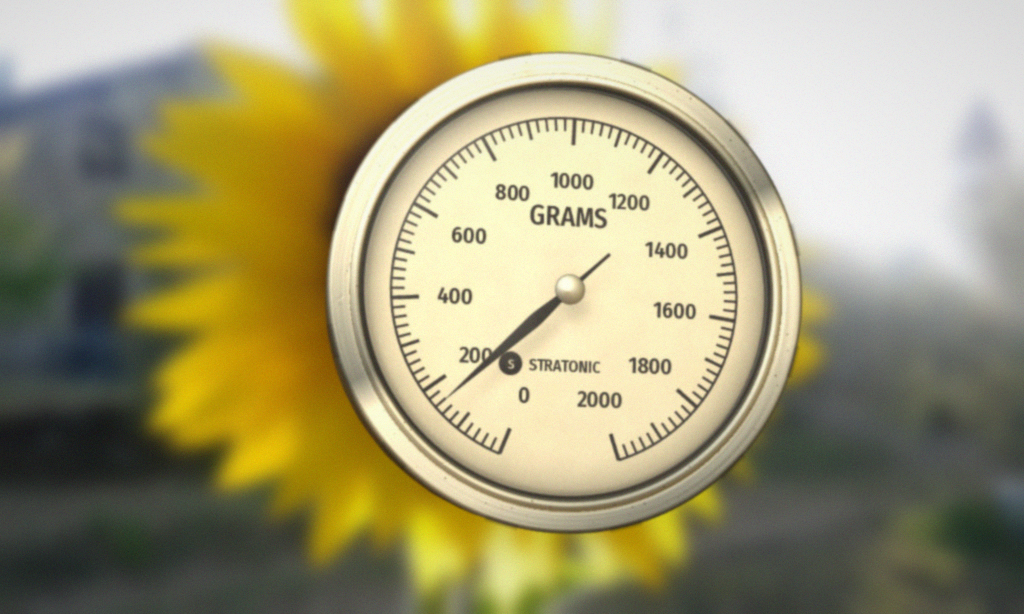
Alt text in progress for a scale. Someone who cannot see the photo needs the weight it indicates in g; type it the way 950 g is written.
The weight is 160 g
